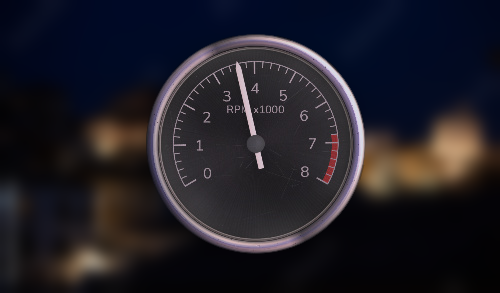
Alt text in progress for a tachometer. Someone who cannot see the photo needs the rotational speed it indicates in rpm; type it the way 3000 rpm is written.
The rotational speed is 3600 rpm
